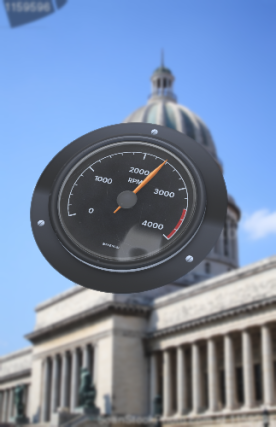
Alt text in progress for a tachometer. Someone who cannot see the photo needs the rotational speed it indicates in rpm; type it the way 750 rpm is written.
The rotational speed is 2400 rpm
